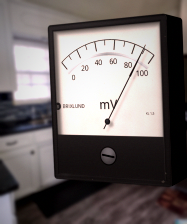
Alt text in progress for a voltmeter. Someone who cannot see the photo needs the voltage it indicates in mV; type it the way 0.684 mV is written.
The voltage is 90 mV
